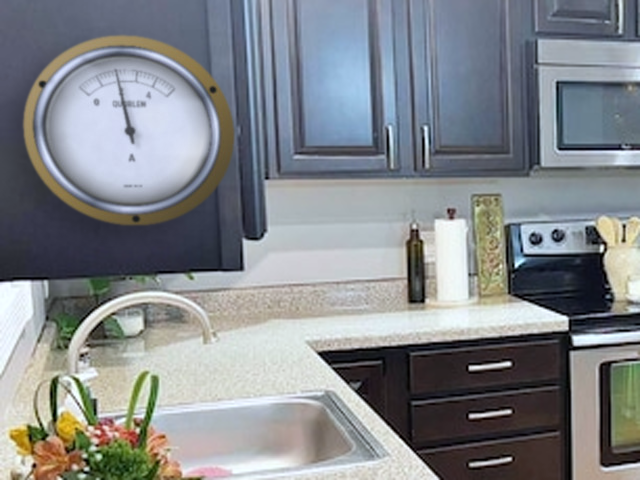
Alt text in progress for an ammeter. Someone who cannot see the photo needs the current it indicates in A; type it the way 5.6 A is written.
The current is 2 A
